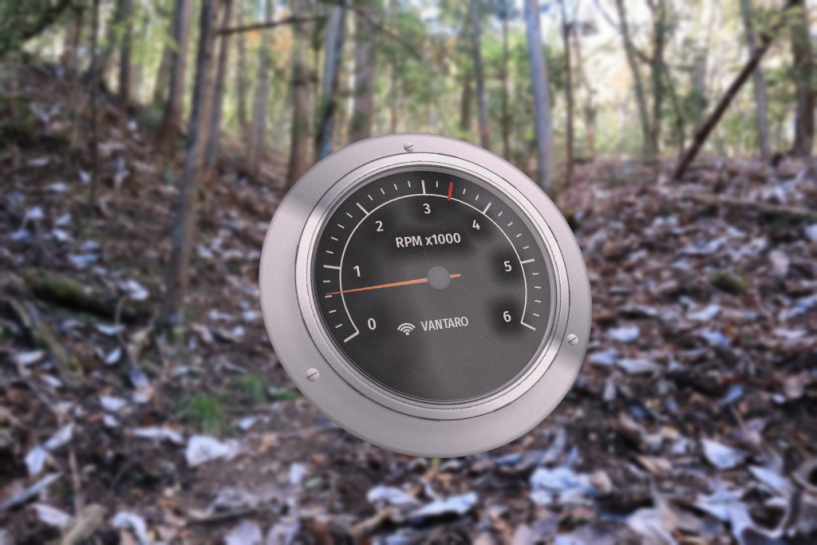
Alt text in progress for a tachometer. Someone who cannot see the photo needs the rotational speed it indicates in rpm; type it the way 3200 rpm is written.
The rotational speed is 600 rpm
